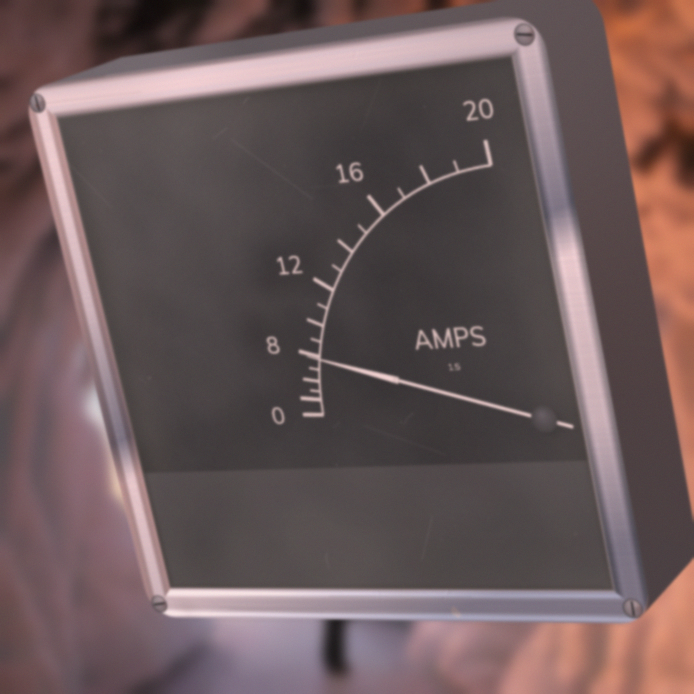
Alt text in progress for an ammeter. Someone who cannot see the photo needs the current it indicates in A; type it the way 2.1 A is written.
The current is 8 A
